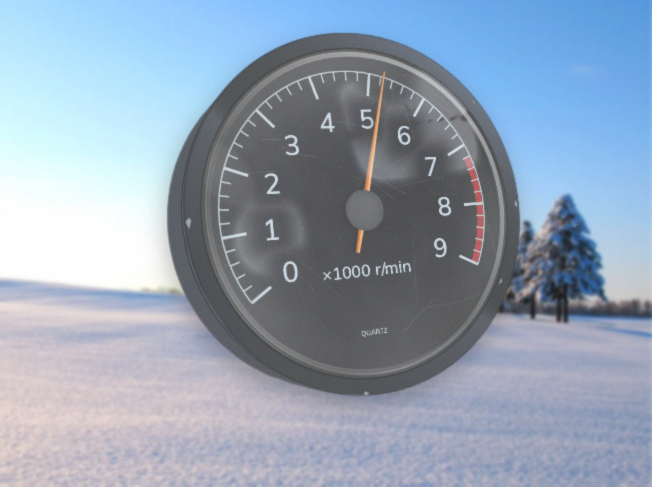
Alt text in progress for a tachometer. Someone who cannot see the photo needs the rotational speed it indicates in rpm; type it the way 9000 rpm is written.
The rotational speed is 5200 rpm
